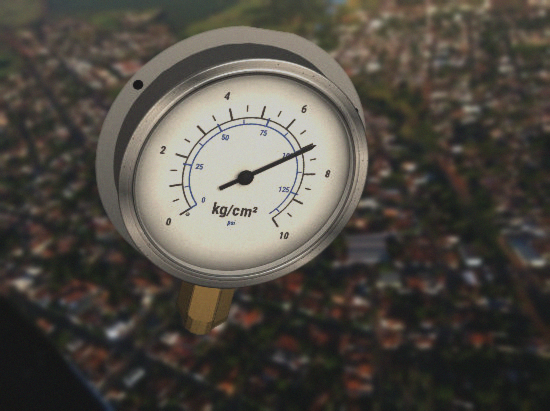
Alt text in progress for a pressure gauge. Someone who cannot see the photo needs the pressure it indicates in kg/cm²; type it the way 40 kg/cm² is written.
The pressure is 7 kg/cm²
